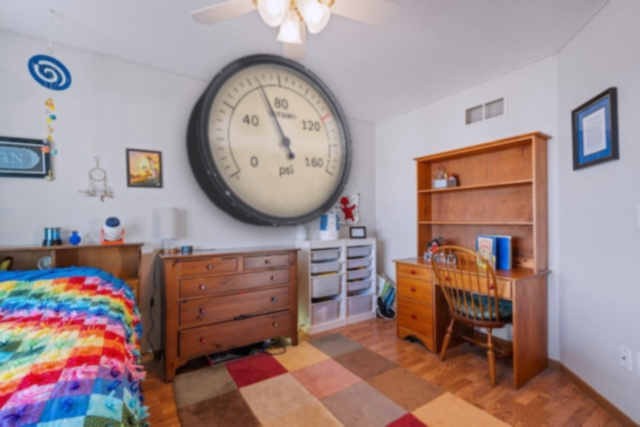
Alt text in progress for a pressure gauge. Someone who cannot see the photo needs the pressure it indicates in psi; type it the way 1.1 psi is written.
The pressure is 65 psi
